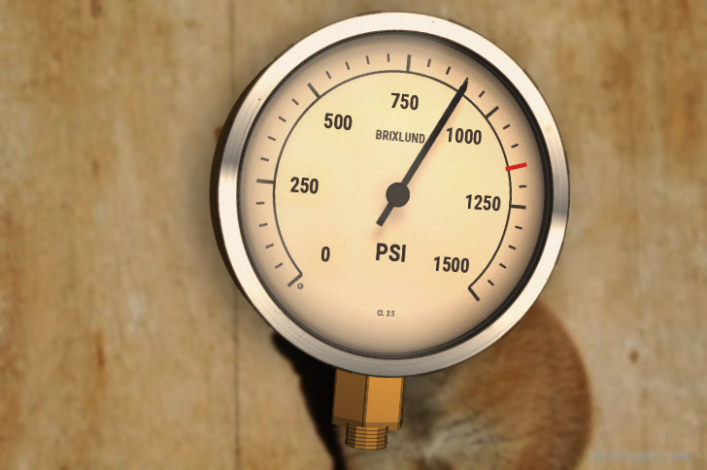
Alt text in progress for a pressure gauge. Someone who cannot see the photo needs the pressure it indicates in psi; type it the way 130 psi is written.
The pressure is 900 psi
